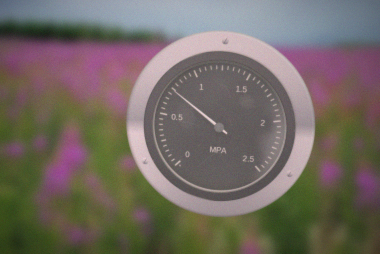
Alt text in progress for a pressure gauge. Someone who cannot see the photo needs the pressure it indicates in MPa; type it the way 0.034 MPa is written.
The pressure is 0.75 MPa
